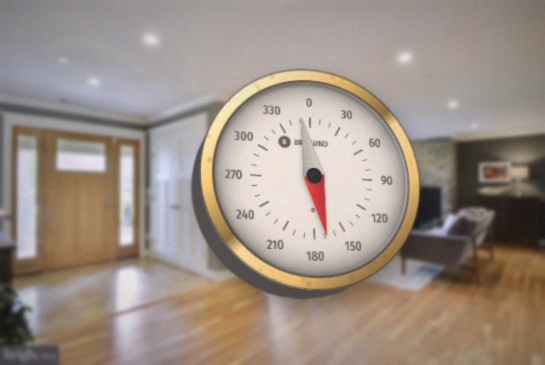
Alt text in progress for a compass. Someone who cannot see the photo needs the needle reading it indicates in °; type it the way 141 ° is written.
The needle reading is 170 °
